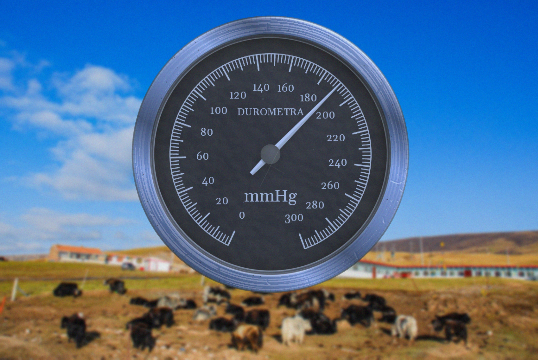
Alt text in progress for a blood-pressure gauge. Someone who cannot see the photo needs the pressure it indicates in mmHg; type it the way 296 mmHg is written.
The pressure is 190 mmHg
